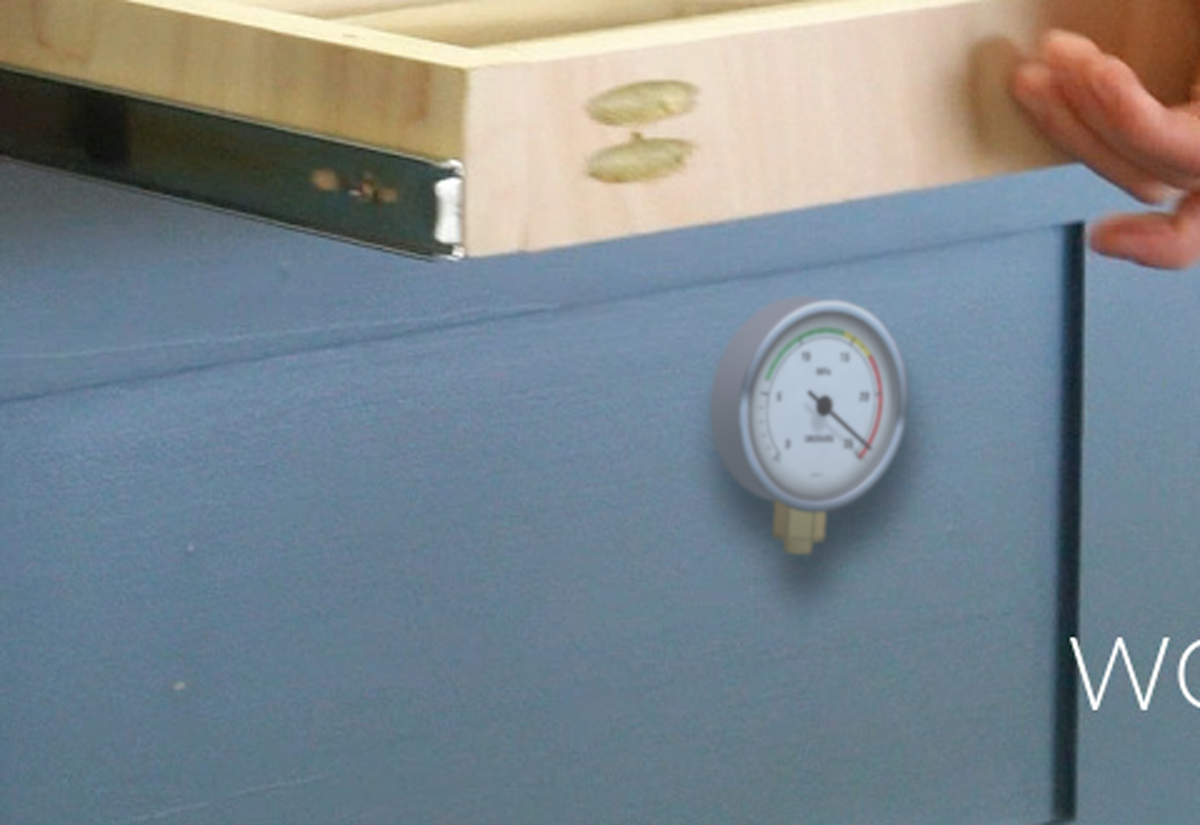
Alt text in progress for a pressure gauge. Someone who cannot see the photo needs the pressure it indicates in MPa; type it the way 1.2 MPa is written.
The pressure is 24 MPa
